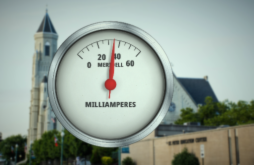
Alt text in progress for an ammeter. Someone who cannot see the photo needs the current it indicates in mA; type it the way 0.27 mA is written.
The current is 35 mA
